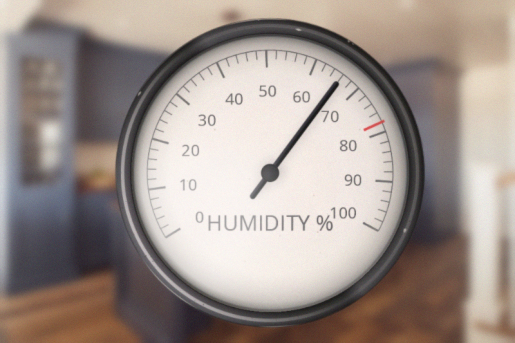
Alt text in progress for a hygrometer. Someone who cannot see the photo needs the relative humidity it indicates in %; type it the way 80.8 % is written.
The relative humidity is 66 %
